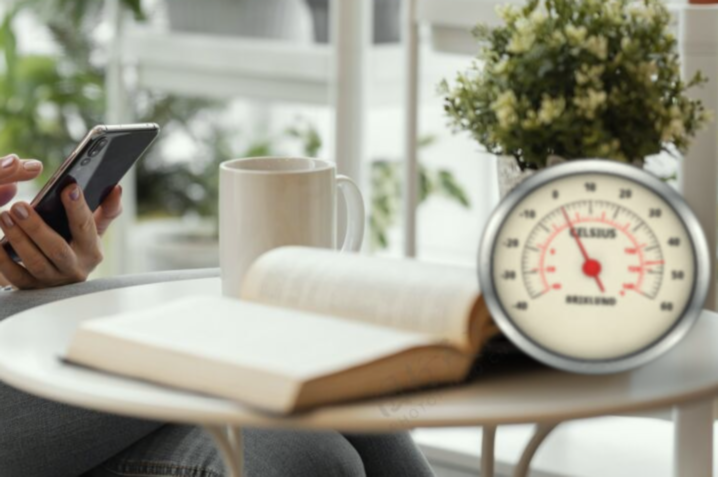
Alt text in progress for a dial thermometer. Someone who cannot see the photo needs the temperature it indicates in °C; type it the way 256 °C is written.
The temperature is 0 °C
